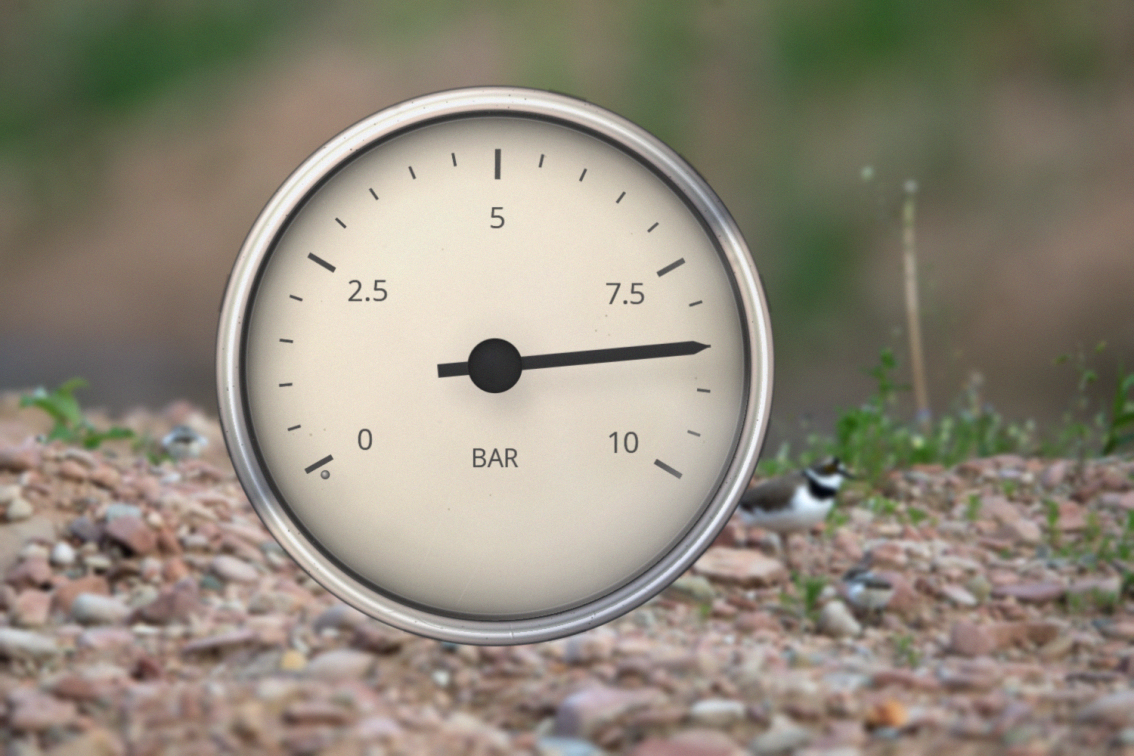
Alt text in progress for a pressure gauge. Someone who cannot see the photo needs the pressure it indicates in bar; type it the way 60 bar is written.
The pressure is 8.5 bar
